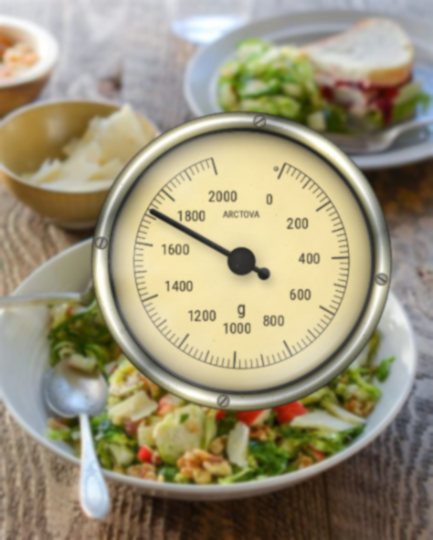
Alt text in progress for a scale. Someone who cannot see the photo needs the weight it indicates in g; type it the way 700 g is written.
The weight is 1720 g
